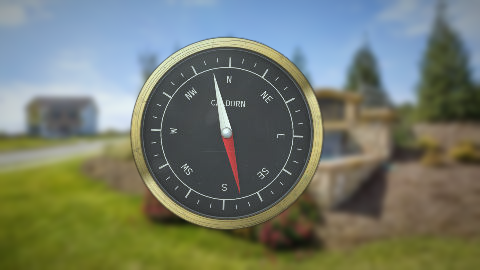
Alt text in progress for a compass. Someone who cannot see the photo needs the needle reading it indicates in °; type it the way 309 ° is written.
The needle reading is 165 °
